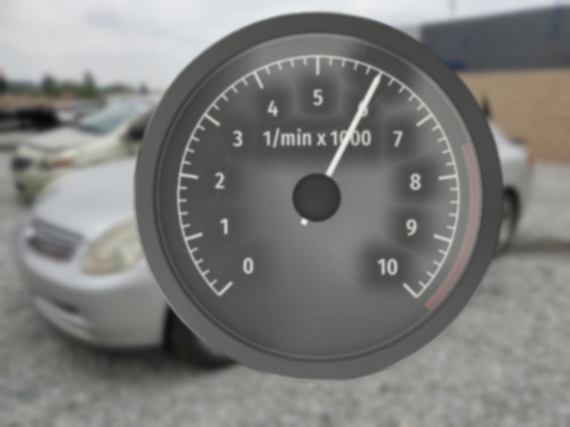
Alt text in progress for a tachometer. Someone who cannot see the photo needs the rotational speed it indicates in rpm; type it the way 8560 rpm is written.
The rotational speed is 6000 rpm
